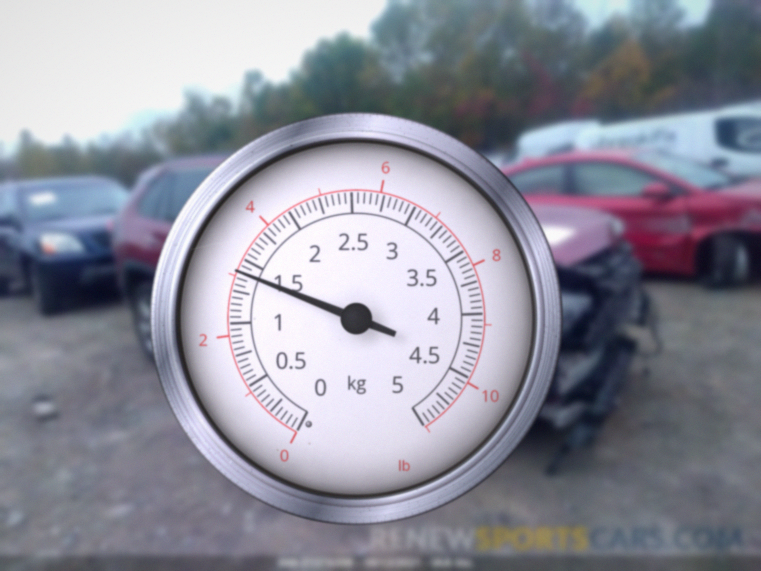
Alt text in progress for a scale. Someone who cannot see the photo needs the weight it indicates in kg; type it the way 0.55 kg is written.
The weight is 1.4 kg
